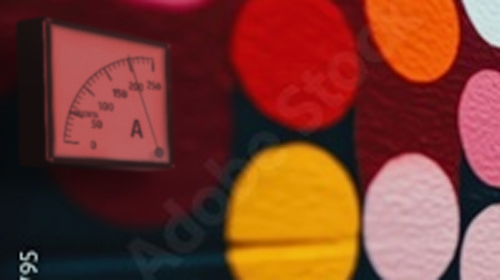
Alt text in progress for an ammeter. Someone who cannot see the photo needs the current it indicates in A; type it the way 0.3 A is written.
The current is 200 A
